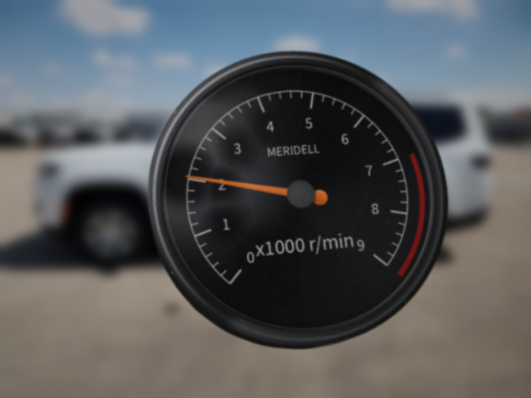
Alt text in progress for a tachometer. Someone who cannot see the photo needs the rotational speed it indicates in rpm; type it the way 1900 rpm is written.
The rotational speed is 2000 rpm
